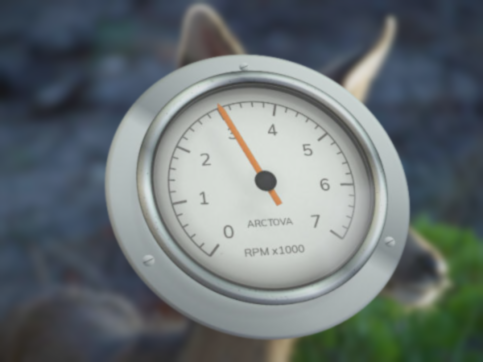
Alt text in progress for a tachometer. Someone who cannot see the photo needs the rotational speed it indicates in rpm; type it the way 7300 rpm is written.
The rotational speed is 3000 rpm
